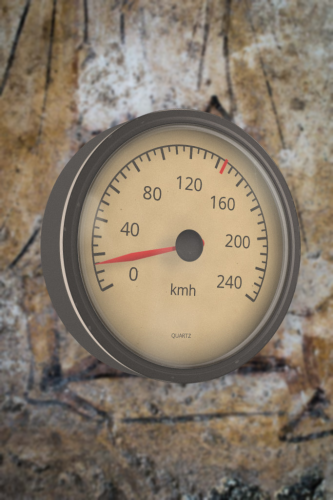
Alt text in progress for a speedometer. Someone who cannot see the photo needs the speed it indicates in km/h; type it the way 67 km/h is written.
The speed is 15 km/h
